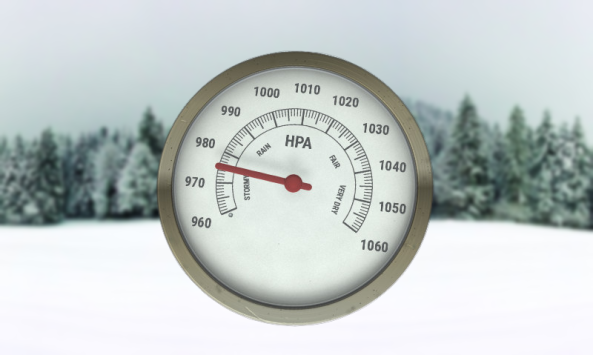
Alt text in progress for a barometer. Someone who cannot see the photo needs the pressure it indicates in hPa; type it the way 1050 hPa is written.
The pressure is 975 hPa
